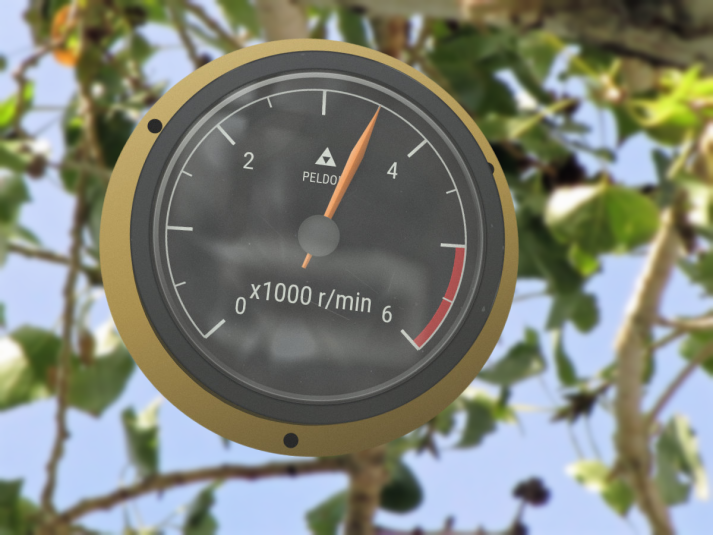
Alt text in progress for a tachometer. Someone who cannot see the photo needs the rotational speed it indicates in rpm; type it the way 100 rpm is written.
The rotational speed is 3500 rpm
